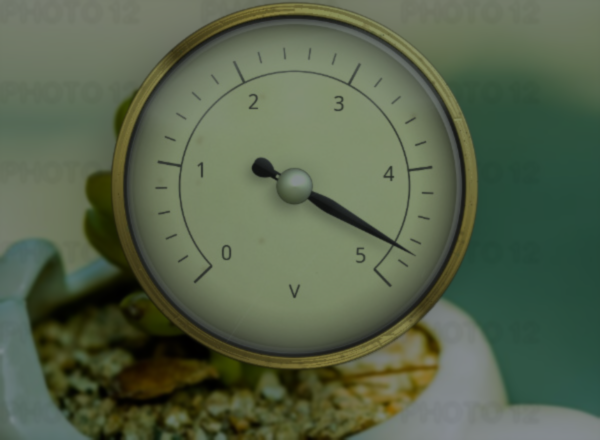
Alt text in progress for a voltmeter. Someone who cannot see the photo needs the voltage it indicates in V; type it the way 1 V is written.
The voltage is 4.7 V
